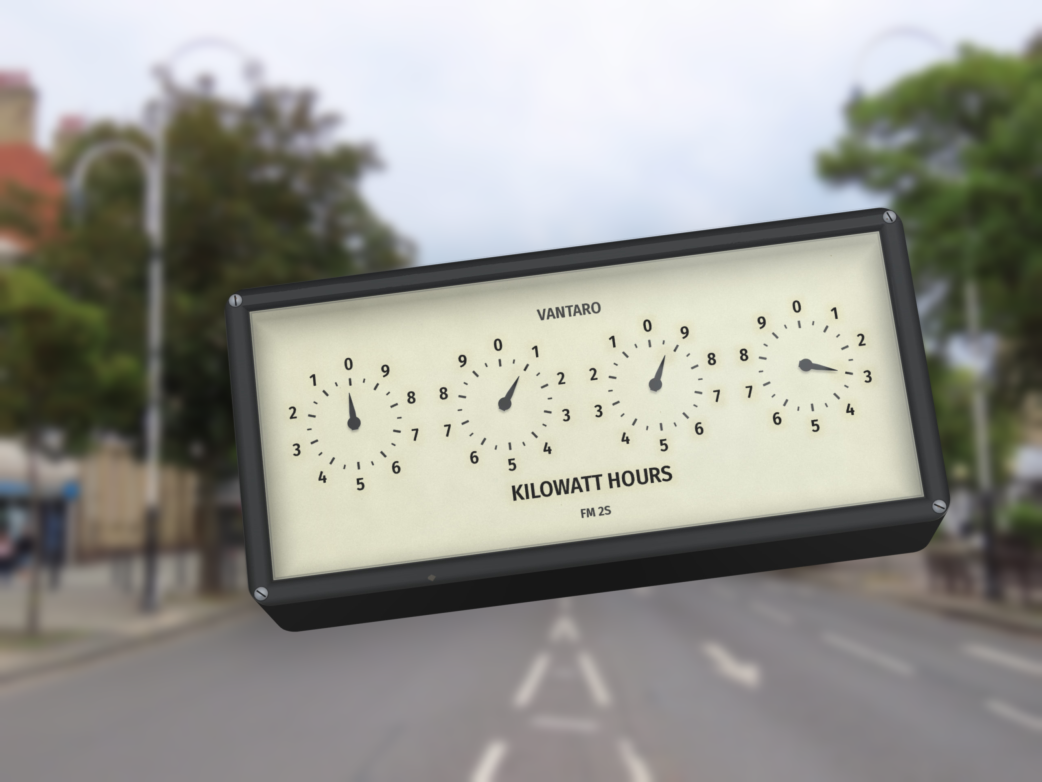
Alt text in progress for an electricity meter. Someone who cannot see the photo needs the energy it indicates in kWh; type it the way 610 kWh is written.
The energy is 93 kWh
